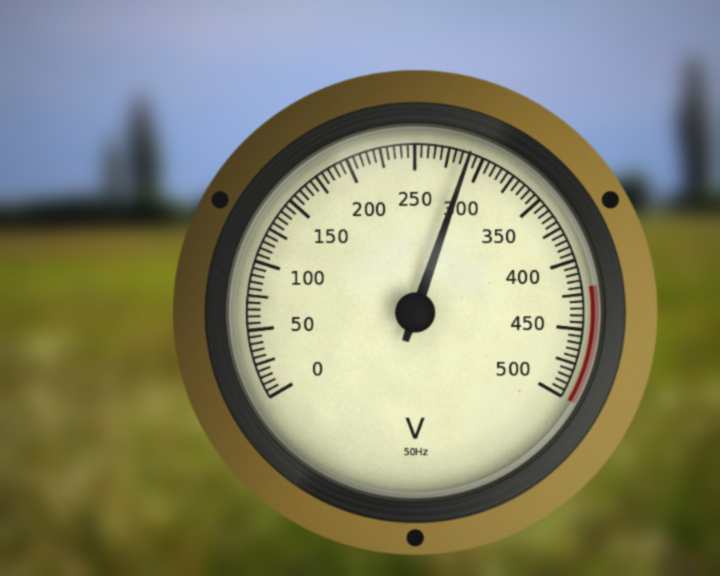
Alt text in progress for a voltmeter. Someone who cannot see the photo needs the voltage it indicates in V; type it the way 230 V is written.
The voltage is 290 V
